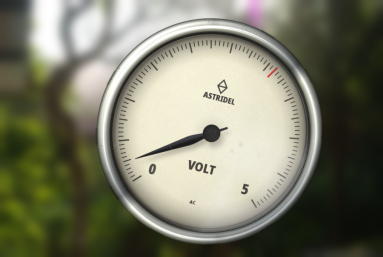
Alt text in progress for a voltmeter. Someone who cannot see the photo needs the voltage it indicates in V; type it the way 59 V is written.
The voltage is 0.25 V
